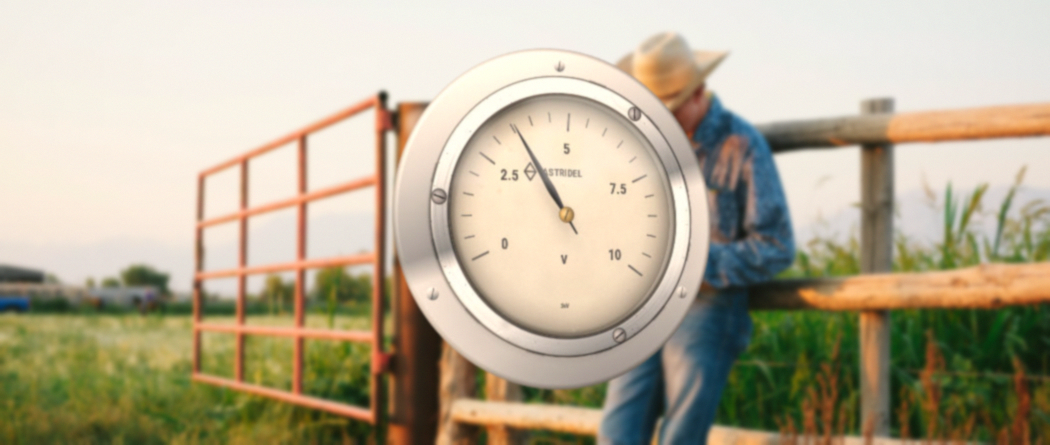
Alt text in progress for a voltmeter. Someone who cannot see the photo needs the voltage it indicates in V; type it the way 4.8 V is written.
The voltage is 3.5 V
